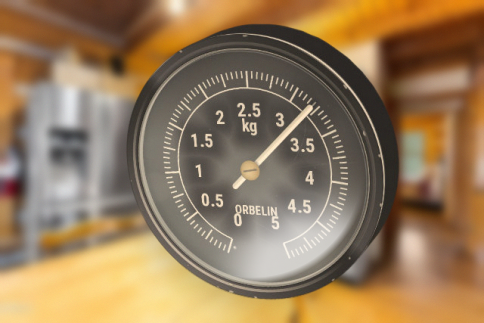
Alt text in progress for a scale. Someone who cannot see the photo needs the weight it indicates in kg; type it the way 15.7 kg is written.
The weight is 3.2 kg
